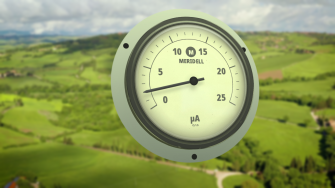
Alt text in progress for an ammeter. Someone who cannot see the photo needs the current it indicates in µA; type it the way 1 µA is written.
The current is 2 µA
